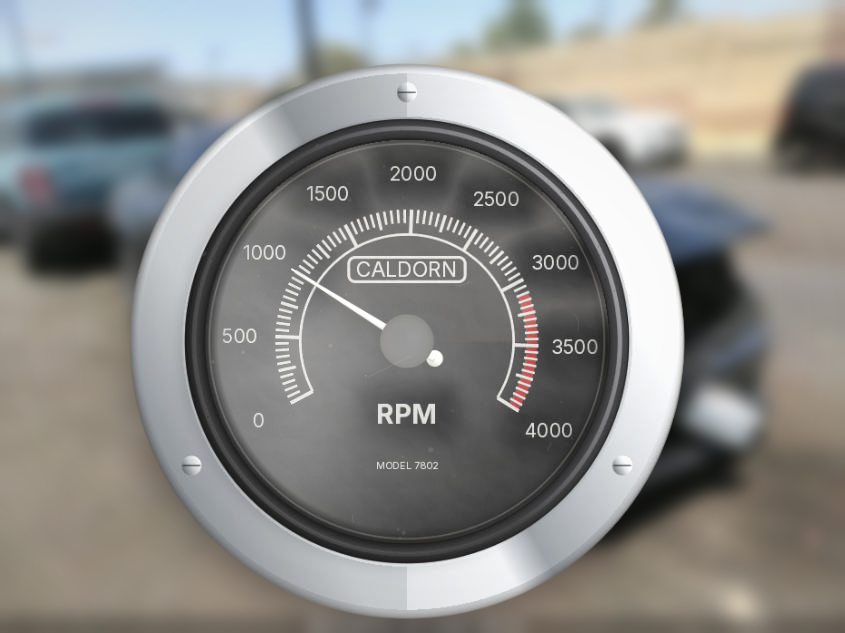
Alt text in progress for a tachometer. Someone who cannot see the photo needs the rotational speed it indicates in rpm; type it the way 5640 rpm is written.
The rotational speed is 1000 rpm
